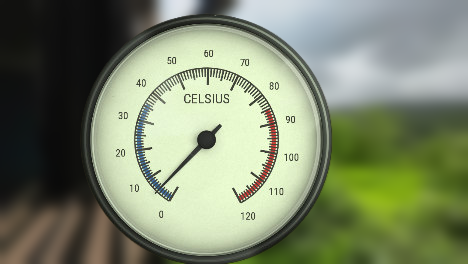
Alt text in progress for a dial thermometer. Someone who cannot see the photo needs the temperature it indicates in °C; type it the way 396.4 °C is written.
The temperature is 5 °C
